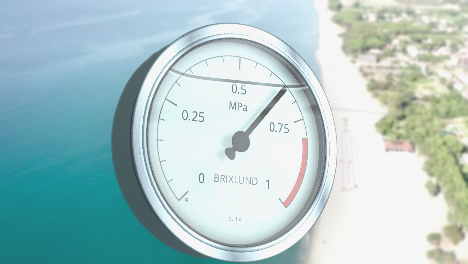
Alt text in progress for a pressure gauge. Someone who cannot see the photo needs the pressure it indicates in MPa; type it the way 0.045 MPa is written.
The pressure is 0.65 MPa
